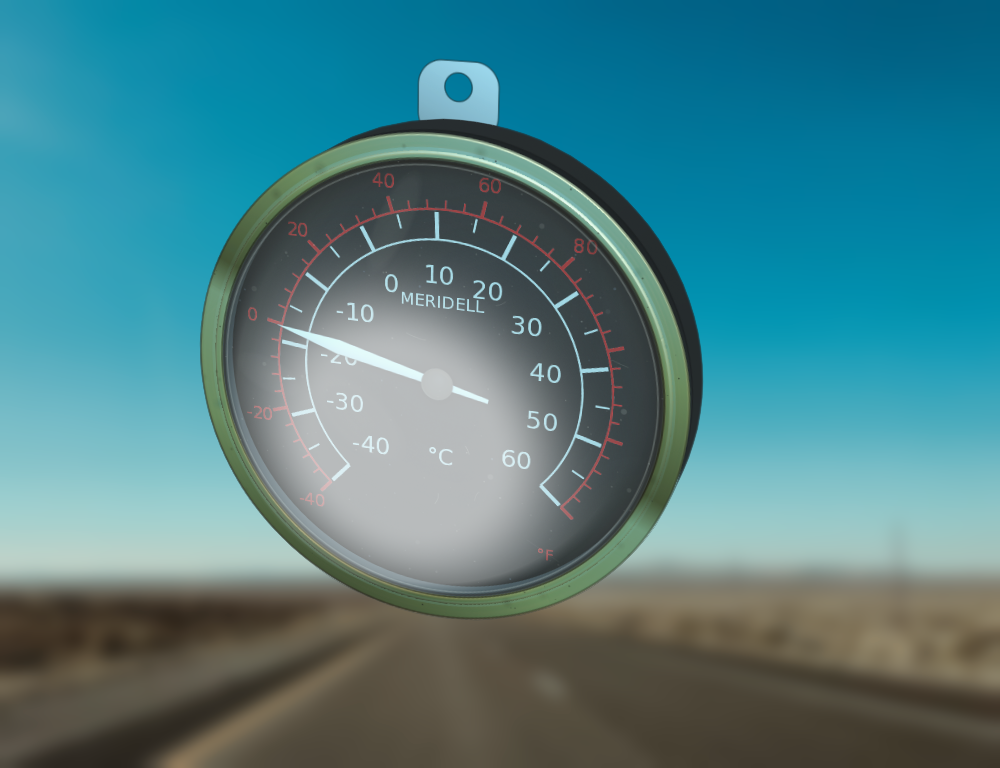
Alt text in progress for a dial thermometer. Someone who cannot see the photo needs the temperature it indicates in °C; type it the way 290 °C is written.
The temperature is -17.5 °C
